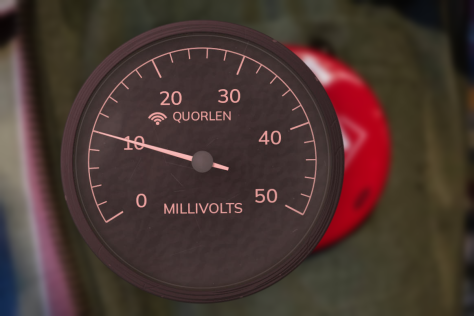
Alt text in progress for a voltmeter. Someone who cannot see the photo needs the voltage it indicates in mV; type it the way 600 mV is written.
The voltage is 10 mV
